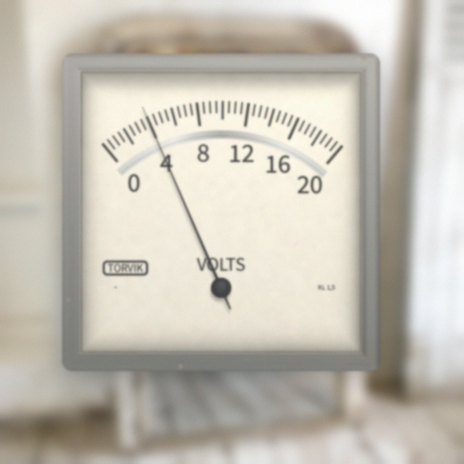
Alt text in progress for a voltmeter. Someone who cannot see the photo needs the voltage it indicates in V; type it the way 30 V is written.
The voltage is 4 V
